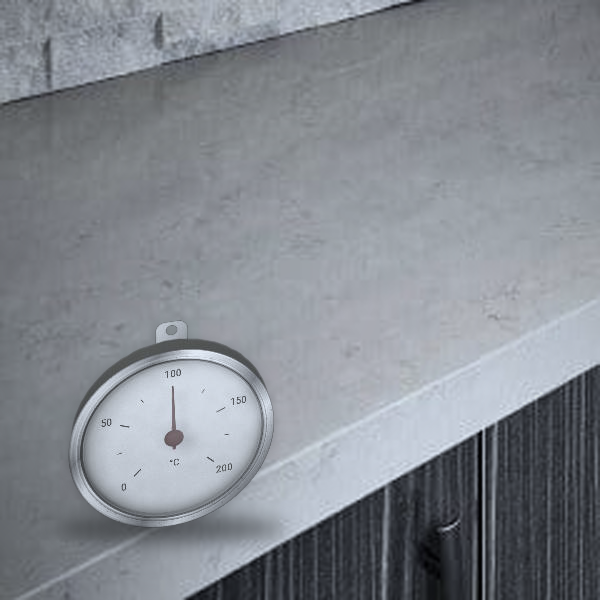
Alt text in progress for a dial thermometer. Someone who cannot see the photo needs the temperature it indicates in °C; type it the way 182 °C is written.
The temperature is 100 °C
